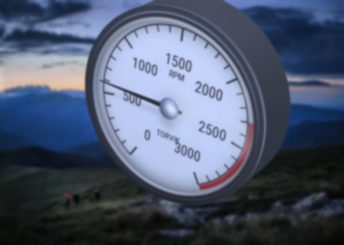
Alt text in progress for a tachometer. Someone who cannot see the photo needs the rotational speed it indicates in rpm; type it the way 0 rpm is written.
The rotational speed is 600 rpm
